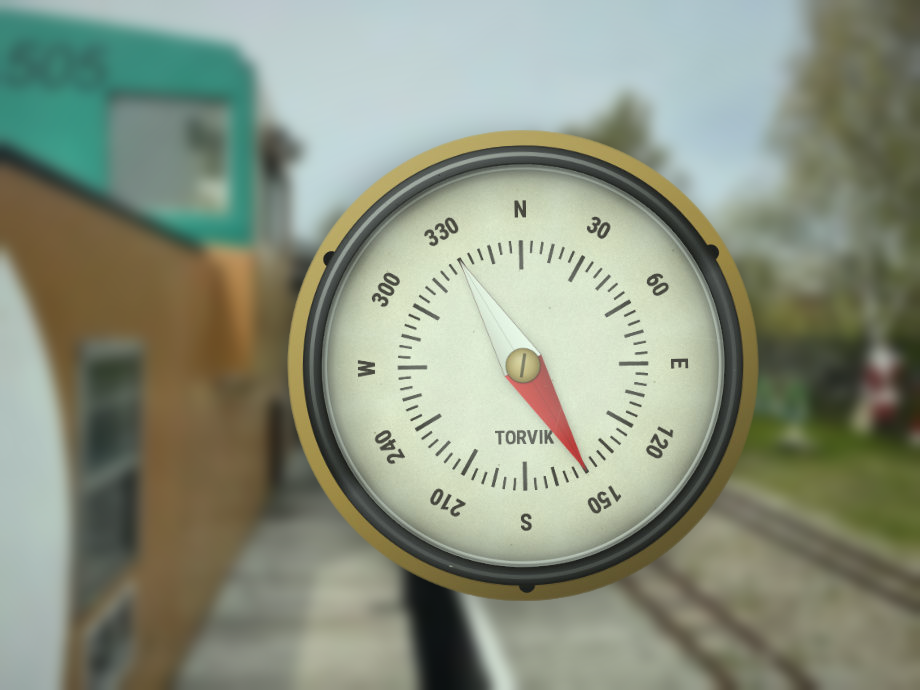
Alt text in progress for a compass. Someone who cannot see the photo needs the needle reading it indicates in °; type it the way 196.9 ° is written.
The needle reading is 150 °
